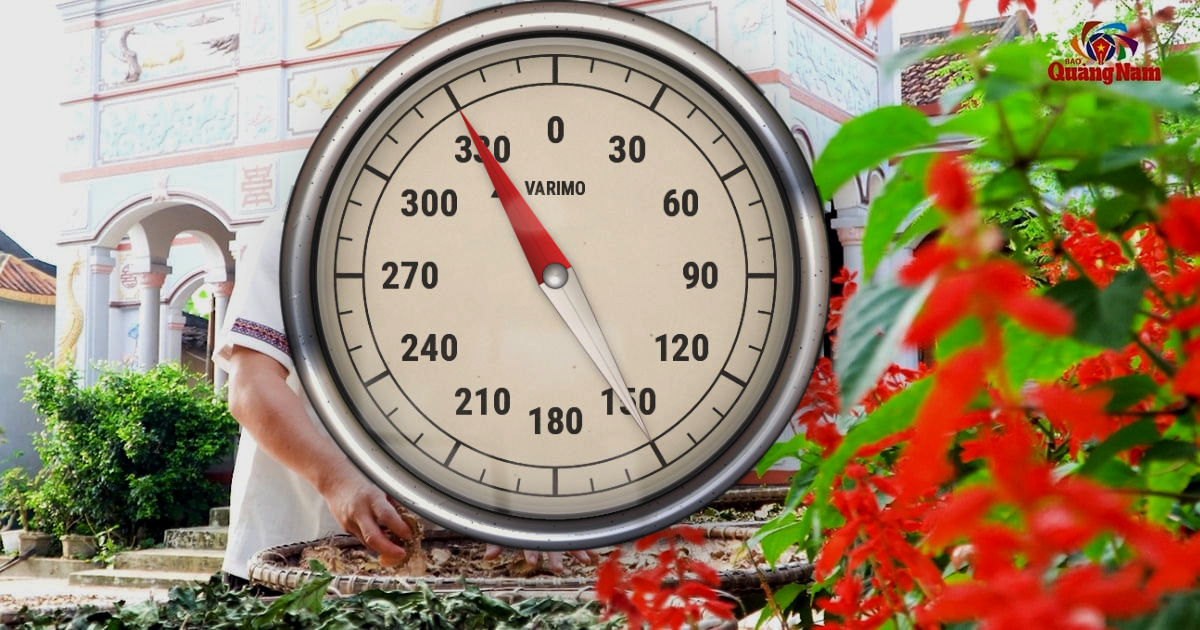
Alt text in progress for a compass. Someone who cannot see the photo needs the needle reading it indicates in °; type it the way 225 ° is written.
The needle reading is 330 °
